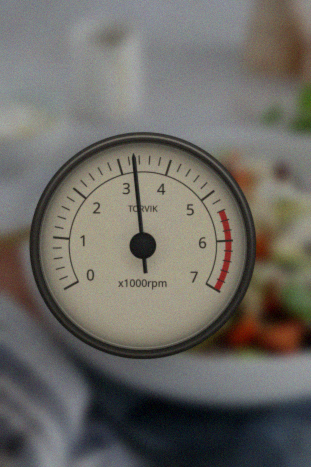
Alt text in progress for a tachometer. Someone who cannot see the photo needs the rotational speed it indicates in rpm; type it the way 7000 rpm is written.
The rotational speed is 3300 rpm
